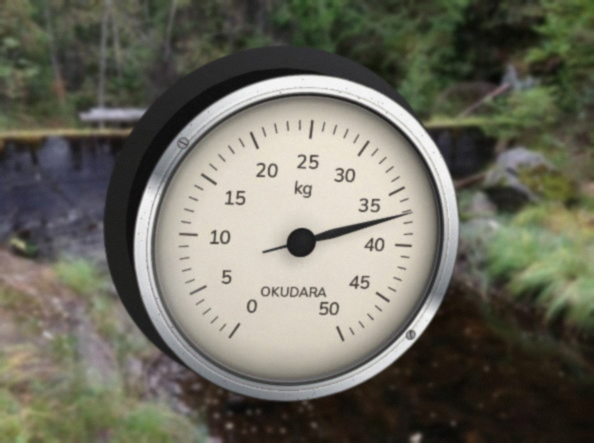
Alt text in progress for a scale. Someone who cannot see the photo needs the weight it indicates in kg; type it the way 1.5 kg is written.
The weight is 37 kg
